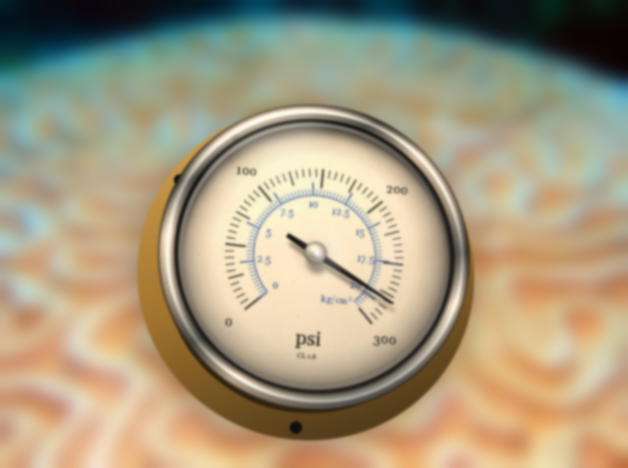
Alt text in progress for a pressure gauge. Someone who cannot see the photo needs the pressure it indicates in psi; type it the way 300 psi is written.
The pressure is 280 psi
